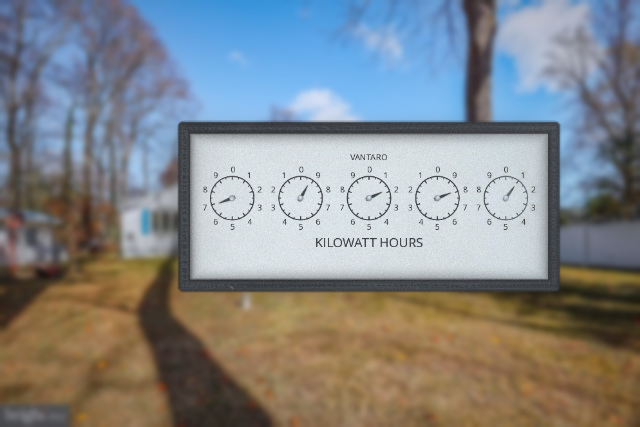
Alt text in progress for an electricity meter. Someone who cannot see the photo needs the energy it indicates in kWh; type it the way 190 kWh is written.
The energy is 69181 kWh
